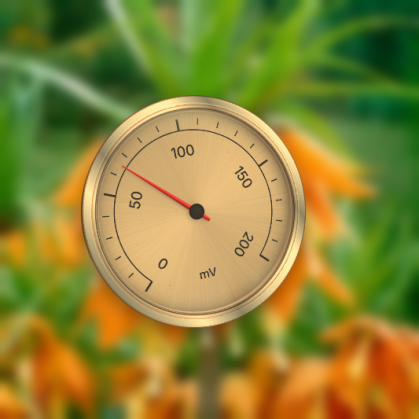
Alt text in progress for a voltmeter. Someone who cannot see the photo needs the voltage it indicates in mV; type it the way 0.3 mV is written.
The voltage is 65 mV
